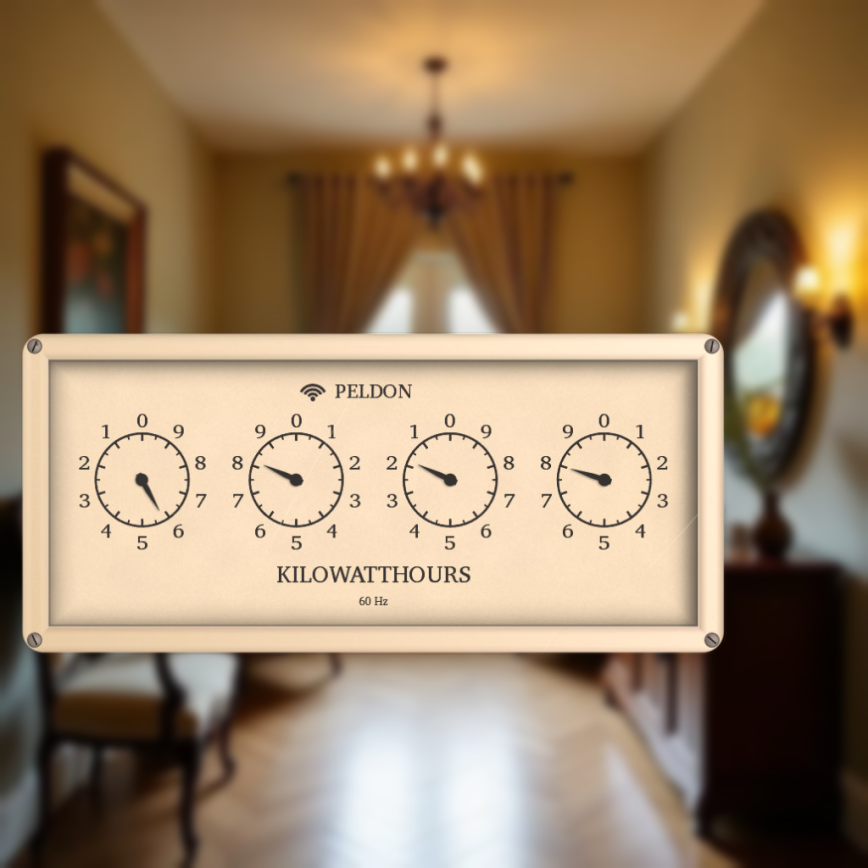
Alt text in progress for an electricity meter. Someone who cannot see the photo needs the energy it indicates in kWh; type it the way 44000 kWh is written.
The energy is 5818 kWh
